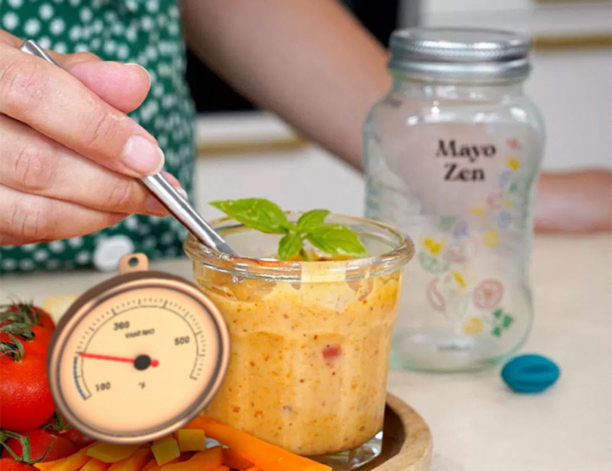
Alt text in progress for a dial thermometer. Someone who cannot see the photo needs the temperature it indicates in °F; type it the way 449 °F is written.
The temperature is 200 °F
